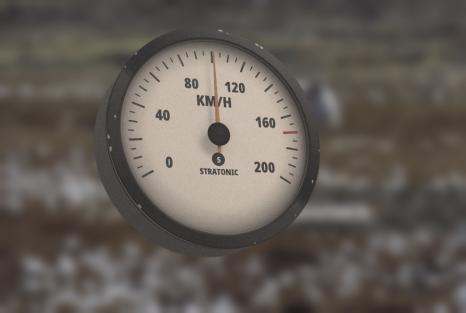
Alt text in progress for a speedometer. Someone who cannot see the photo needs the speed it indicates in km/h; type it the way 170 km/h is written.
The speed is 100 km/h
